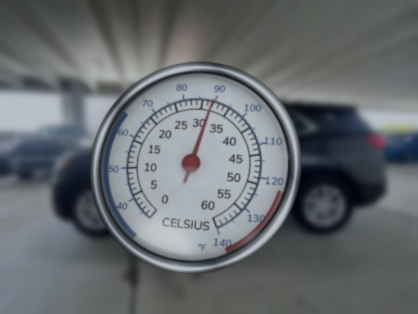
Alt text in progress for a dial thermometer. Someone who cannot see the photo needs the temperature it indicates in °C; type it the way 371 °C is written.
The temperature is 32 °C
